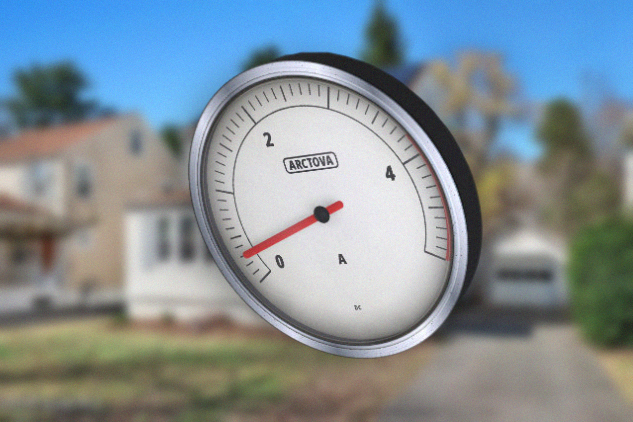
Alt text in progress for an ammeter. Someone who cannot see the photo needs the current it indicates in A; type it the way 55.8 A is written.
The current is 0.3 A
